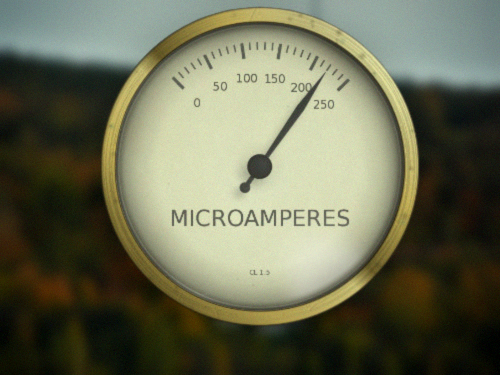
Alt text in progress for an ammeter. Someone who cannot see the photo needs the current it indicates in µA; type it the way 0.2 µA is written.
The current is 220 µA
